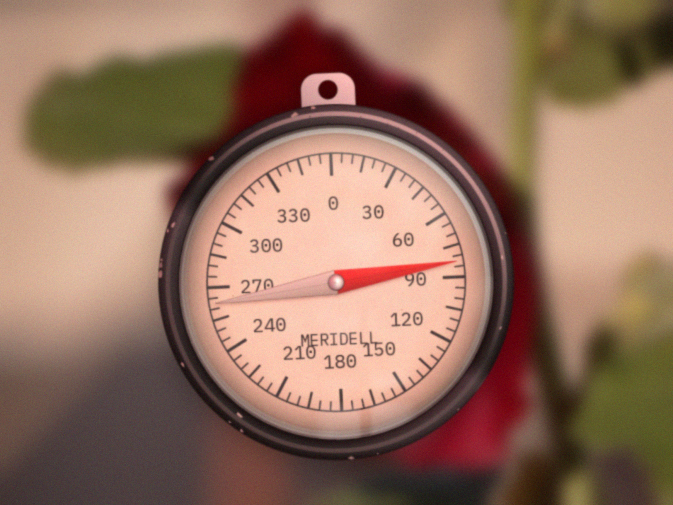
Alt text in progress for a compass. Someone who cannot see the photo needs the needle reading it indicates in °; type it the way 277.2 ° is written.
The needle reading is 82.5 °
